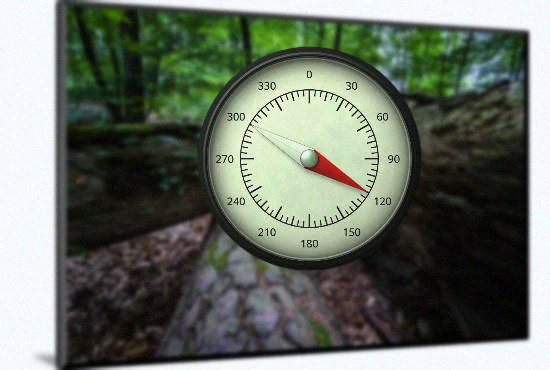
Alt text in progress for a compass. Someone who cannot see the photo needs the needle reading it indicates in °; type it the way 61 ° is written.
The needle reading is 120 °
